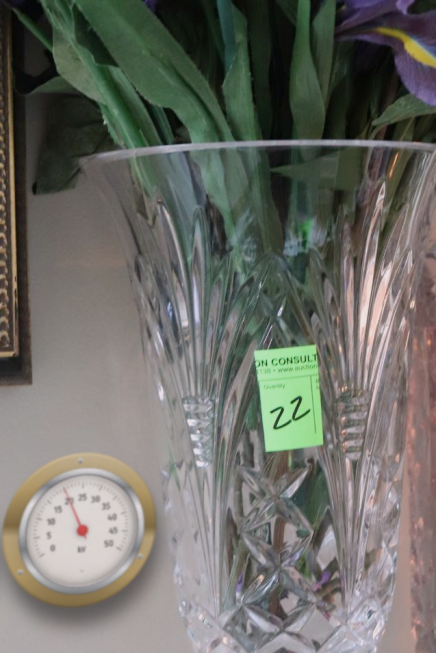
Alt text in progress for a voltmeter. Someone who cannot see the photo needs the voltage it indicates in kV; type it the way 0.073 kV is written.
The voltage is 20 kV
